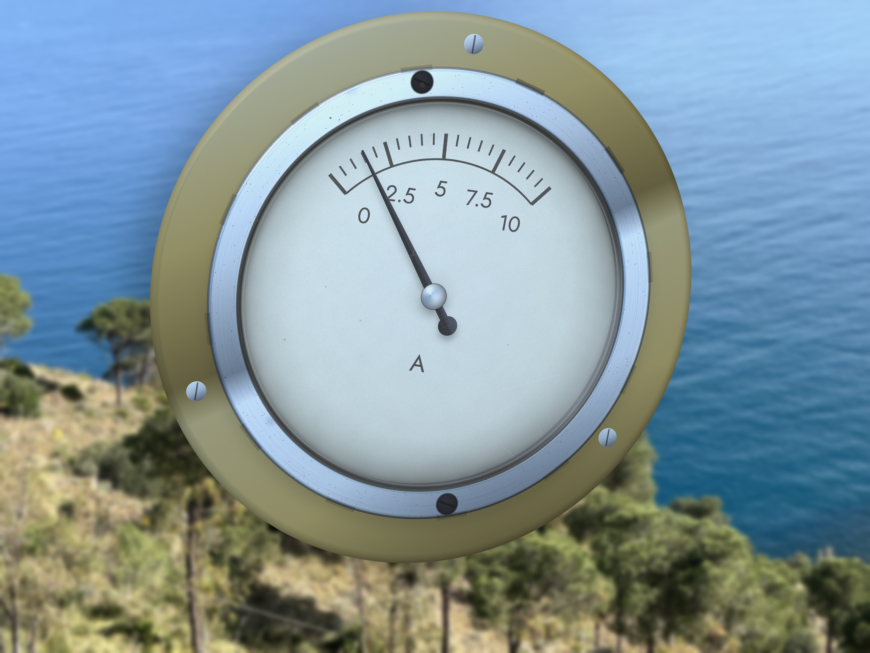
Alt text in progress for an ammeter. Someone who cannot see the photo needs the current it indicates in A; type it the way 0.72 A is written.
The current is 1.5 A
